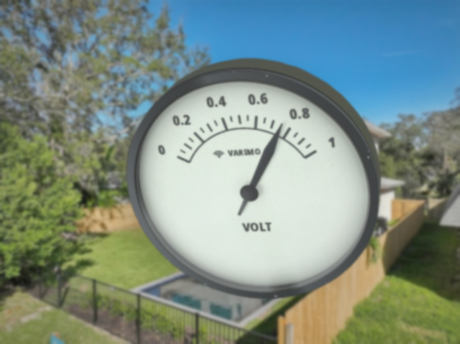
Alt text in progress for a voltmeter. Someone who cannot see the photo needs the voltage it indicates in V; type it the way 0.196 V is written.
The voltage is 0.75 V
